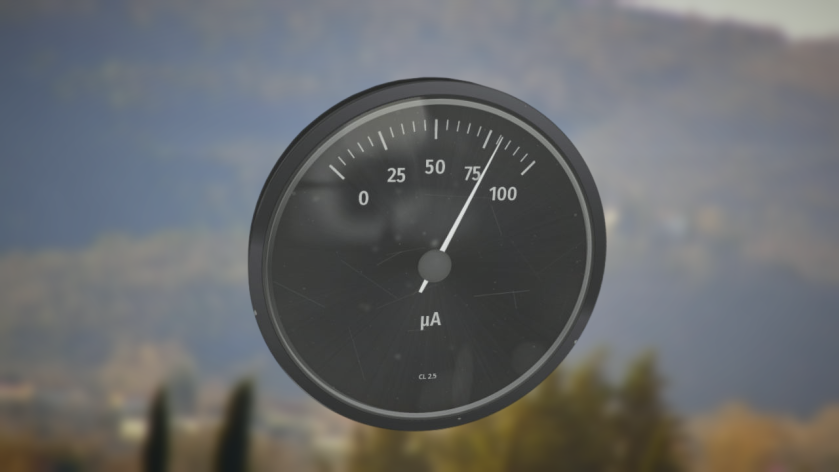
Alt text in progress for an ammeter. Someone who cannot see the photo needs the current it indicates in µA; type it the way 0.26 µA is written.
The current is 80 µA
